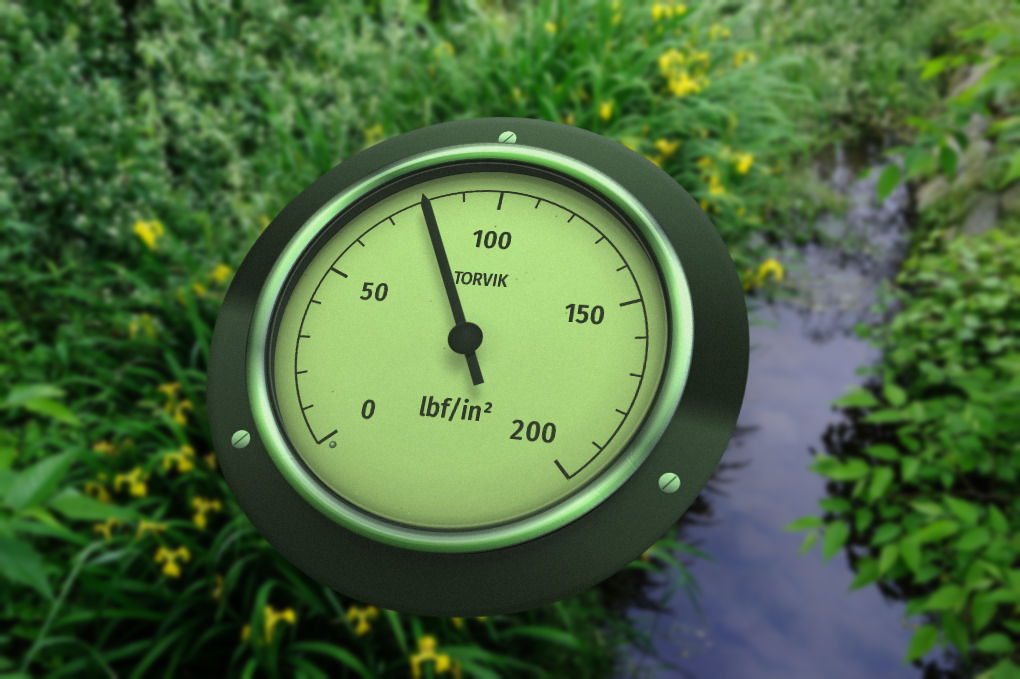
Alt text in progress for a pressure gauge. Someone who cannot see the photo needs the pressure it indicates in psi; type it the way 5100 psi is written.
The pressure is 80 psi
